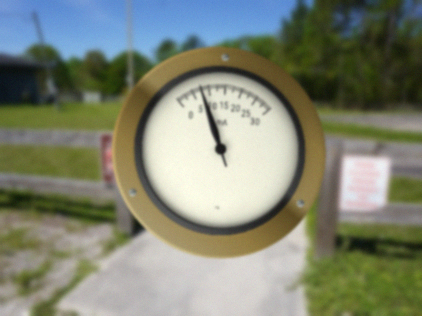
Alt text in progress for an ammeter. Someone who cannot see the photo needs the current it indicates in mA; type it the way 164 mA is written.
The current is 7.5 mA
